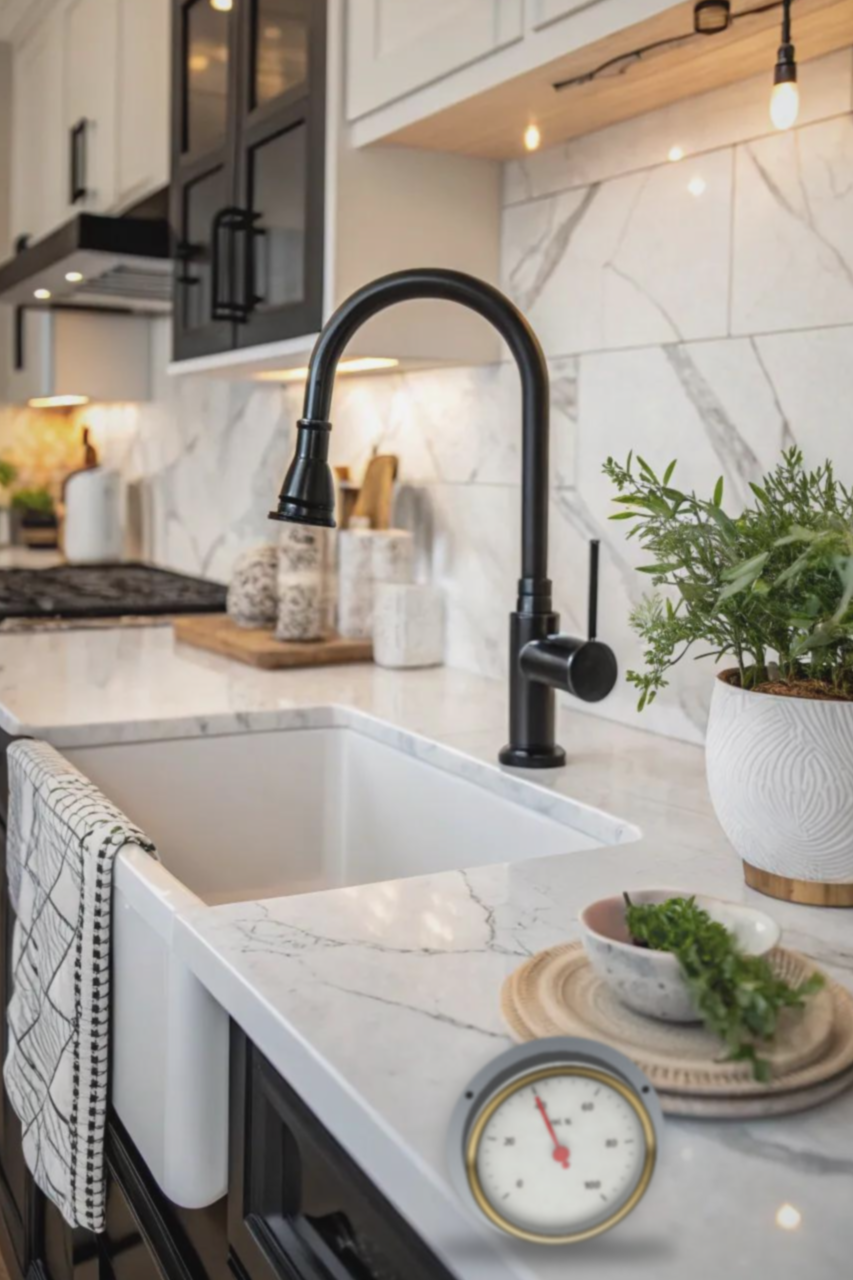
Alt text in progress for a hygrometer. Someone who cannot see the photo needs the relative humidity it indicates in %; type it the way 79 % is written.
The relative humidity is 40 %
